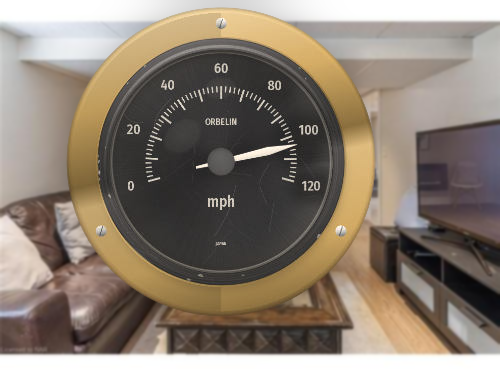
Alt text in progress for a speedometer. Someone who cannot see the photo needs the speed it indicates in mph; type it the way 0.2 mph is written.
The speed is 104 mph
